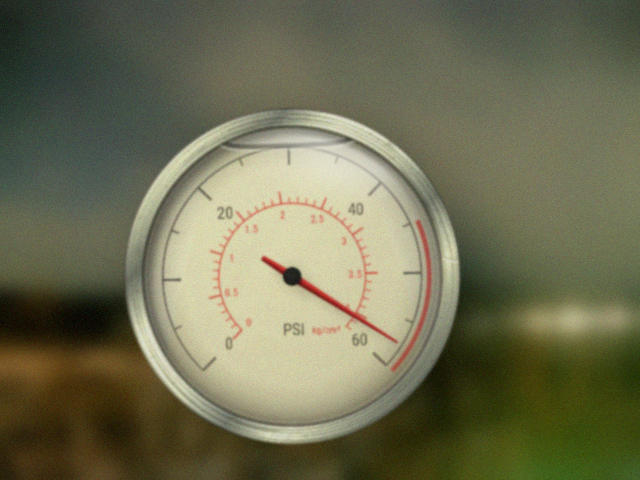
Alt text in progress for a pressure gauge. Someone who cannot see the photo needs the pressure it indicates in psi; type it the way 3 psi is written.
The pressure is 57.5 psi
